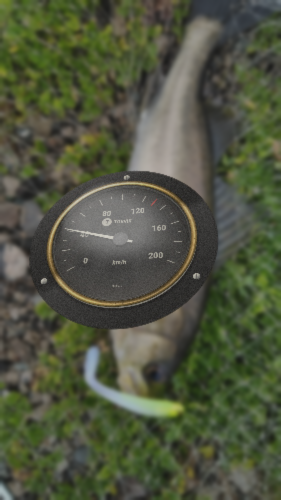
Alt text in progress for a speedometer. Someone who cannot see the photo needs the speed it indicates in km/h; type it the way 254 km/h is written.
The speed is 40 km/h
